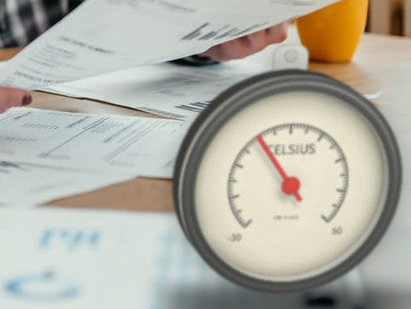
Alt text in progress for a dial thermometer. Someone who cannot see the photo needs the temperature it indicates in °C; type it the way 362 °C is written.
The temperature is 0 °C
